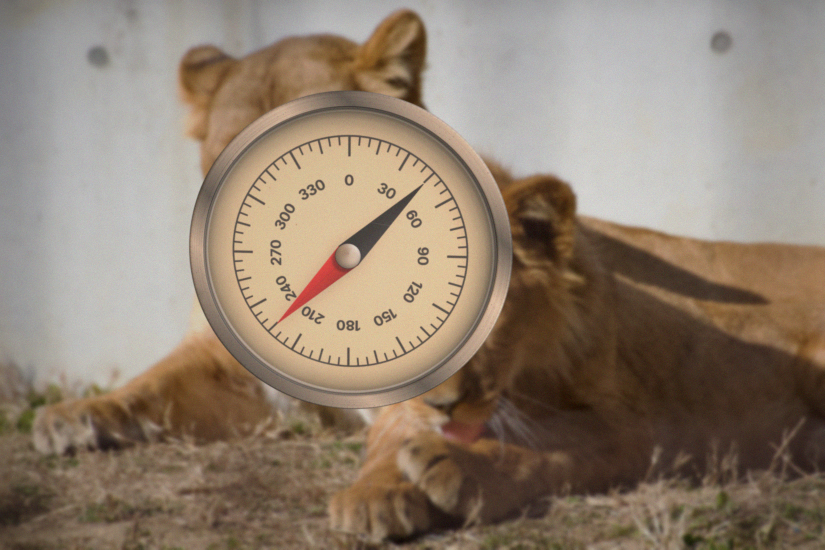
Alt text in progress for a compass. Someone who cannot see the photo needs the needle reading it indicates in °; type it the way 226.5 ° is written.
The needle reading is 225 °
